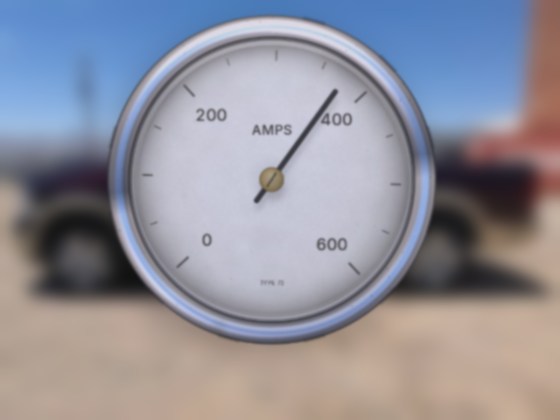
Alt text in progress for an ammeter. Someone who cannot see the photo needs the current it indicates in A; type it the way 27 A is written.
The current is 375 A
